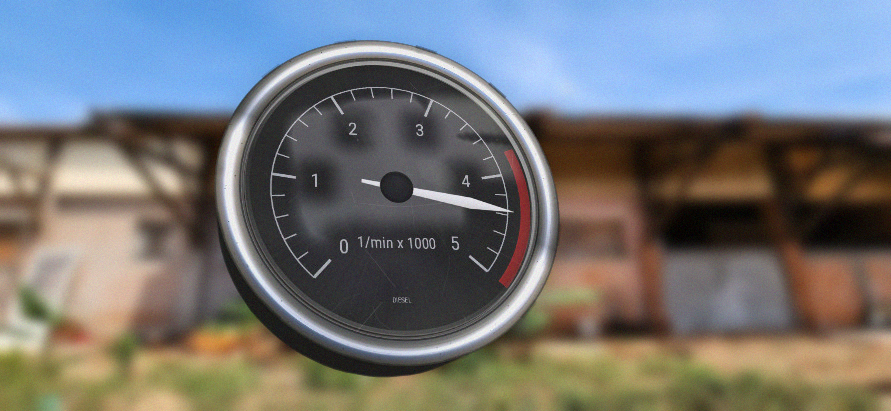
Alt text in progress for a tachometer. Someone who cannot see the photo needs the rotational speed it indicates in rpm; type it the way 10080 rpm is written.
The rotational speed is 4400 rpm
